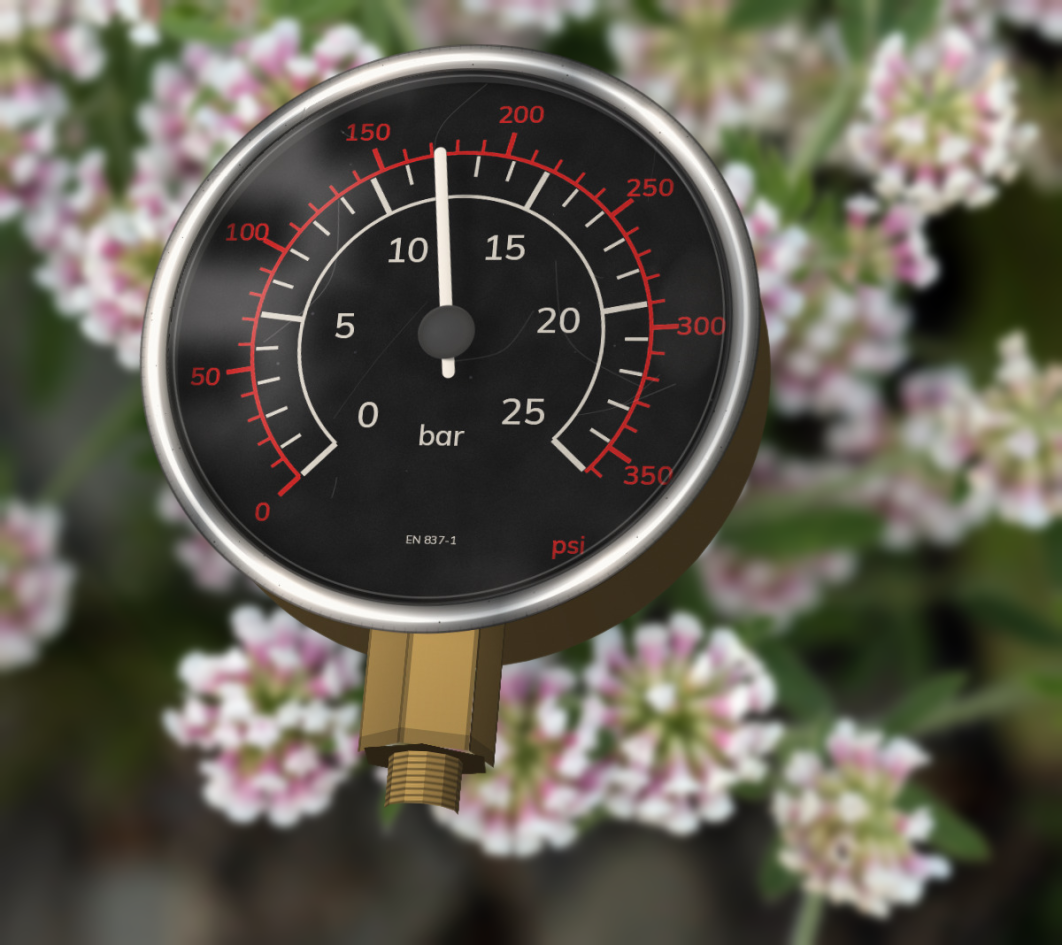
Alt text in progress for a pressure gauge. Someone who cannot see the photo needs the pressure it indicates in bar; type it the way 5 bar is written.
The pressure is 12 bar
